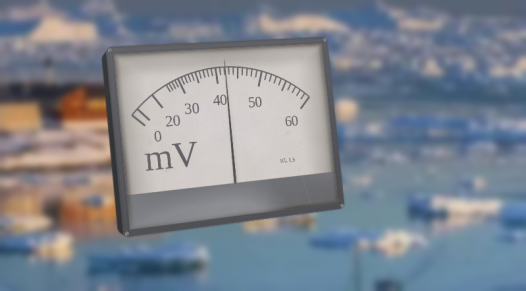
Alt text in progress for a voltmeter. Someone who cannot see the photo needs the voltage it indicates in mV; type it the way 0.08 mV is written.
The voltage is 42 mV
